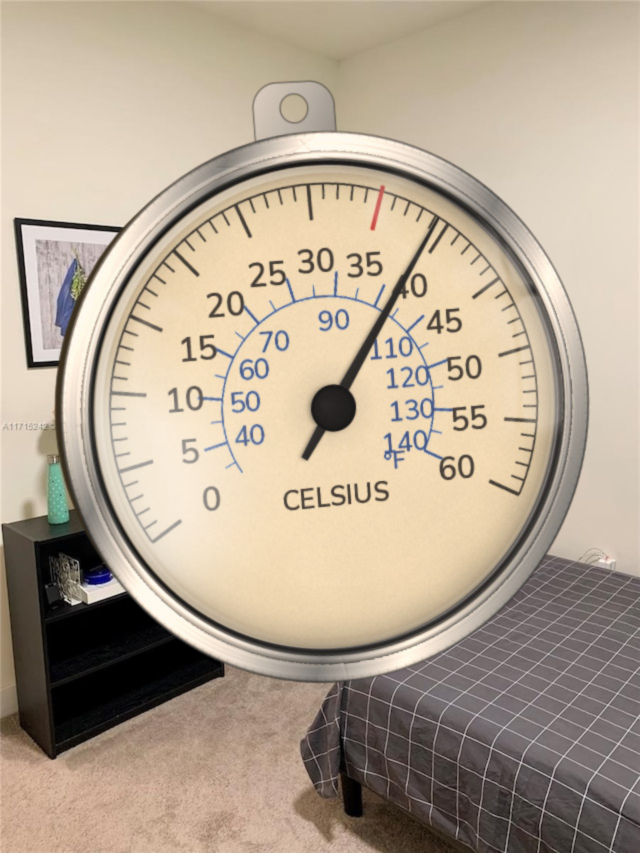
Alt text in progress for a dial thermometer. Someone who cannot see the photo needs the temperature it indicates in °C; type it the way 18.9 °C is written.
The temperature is 39 °C
